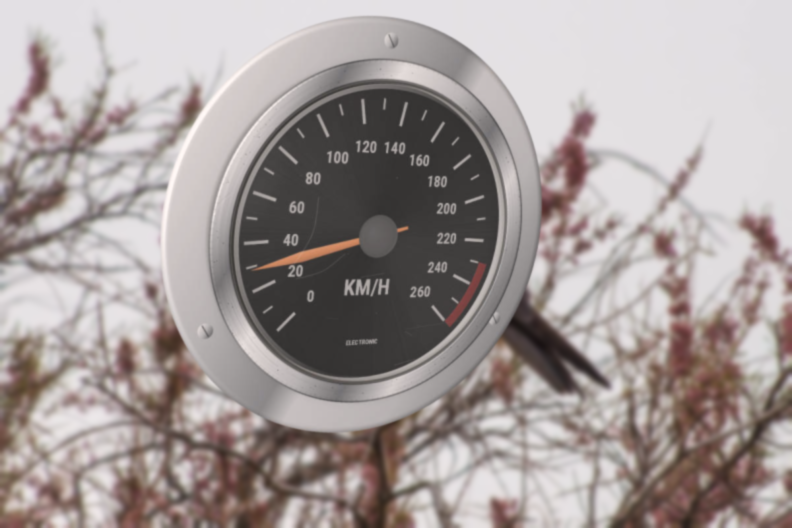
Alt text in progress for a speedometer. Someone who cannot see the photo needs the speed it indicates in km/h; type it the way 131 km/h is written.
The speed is 30 km/h
